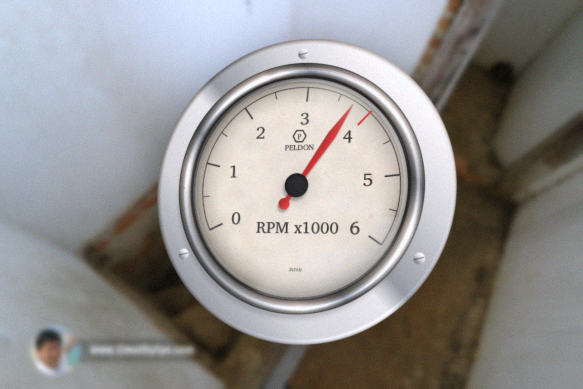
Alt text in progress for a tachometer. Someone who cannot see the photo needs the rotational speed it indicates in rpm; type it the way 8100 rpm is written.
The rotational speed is 3750 rpm
